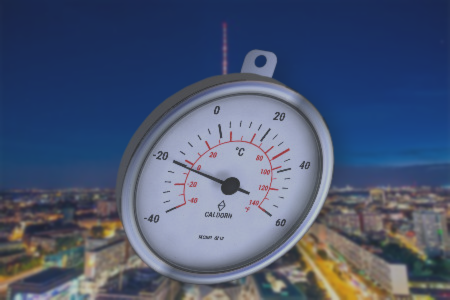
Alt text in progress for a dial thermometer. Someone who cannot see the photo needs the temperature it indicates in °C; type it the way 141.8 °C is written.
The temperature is -20 °C
